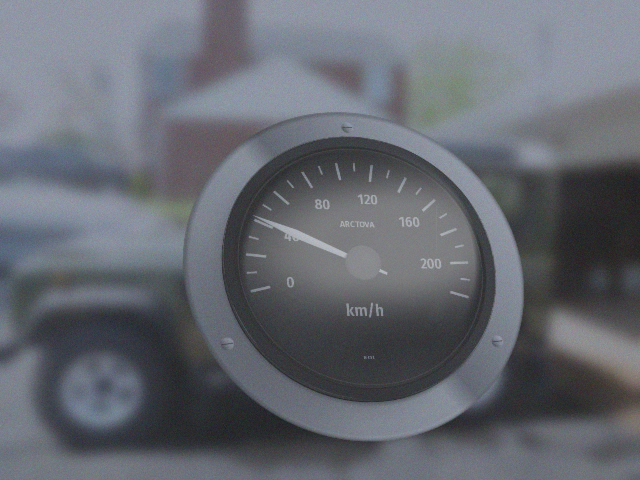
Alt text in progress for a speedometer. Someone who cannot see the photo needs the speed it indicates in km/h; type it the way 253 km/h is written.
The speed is 40 km/h
